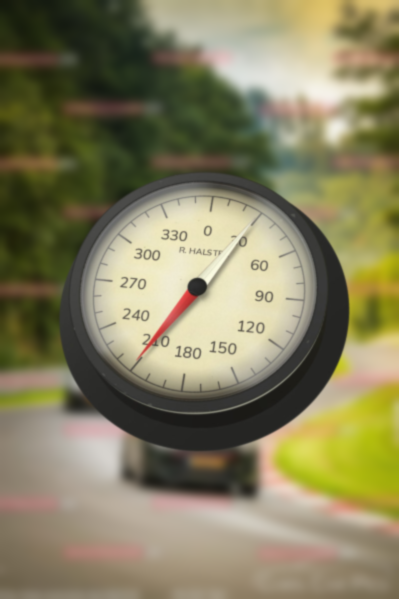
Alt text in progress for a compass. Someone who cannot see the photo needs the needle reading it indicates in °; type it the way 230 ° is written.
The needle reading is 210 °
